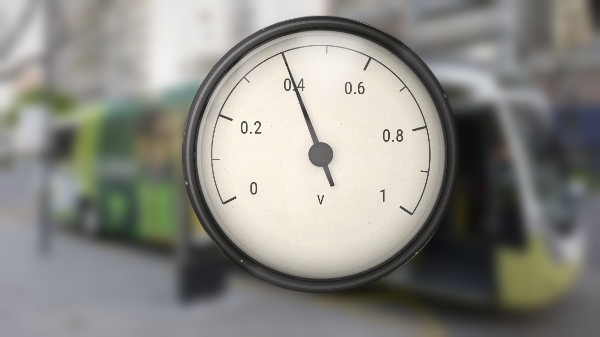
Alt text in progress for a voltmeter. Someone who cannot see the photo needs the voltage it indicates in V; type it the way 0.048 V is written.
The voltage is 0.4 V
